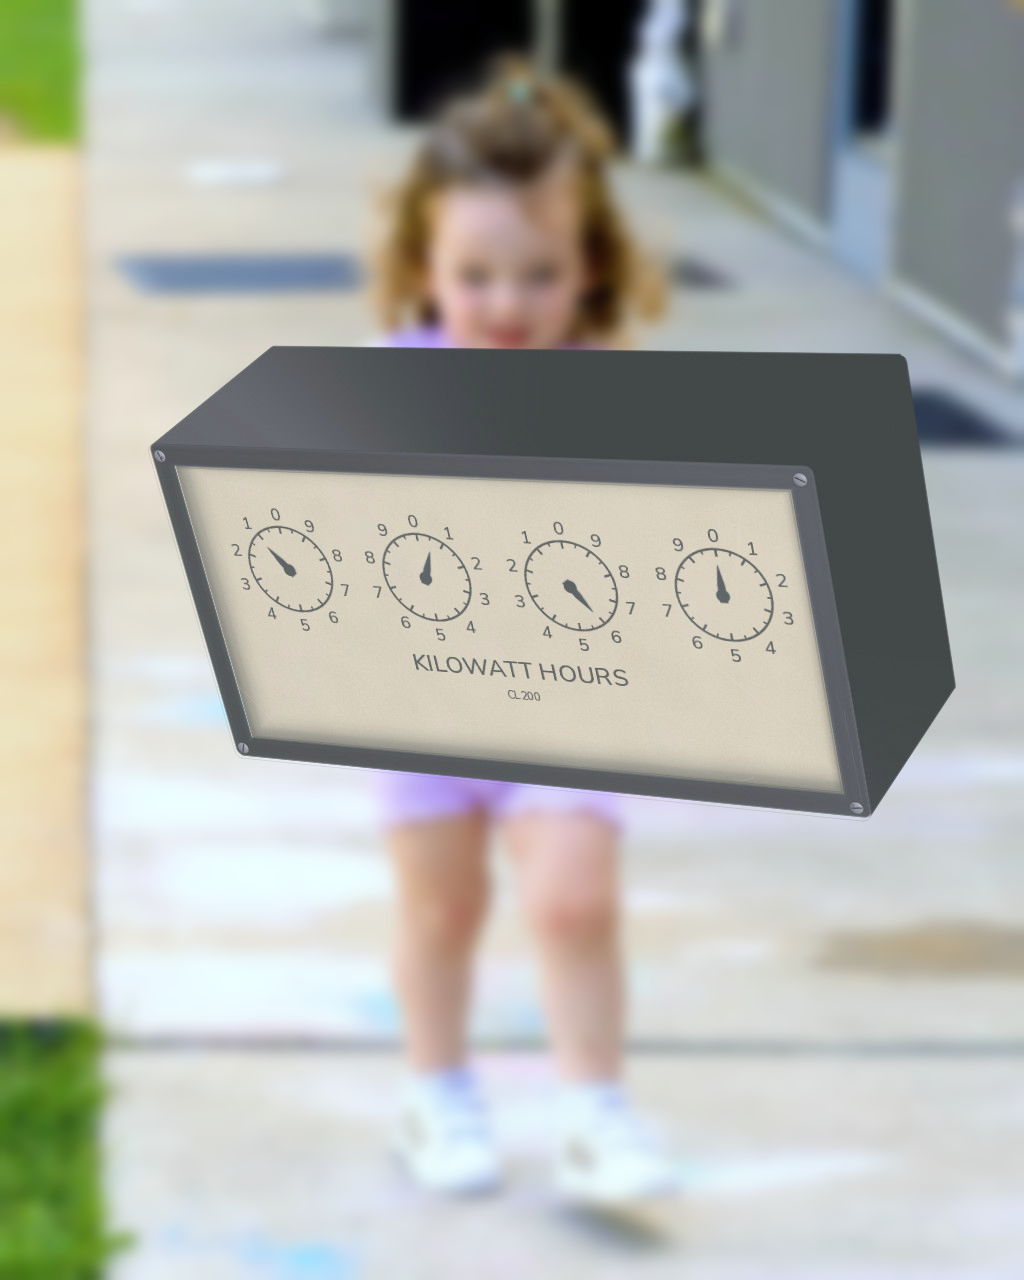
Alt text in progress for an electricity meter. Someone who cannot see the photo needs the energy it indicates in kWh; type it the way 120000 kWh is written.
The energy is 1060 kWh
